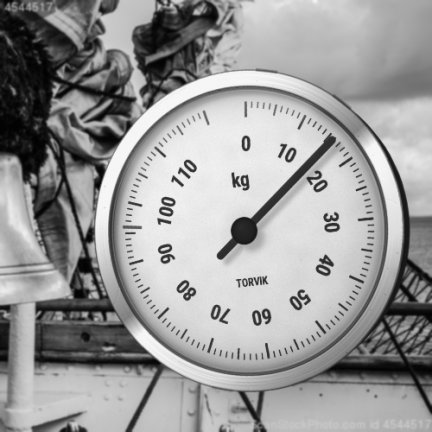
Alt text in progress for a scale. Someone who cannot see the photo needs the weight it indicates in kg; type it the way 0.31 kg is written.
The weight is 16 kg
